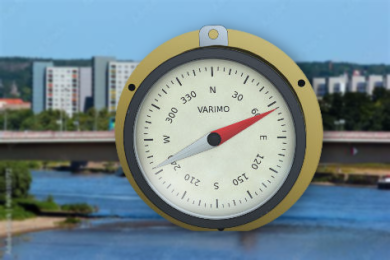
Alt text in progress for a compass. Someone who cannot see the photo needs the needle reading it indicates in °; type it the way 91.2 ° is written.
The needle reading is 65 °
